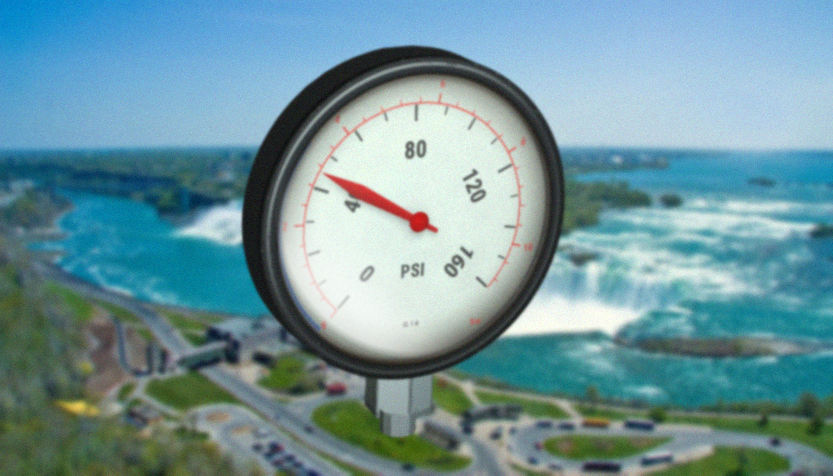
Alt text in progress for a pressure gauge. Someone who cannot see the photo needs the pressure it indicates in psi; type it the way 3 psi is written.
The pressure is 45 psi
